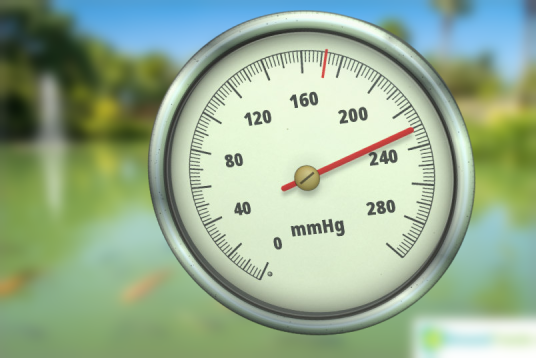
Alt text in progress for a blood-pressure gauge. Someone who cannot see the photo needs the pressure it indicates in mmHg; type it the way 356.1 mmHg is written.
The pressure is 230 mmHg
